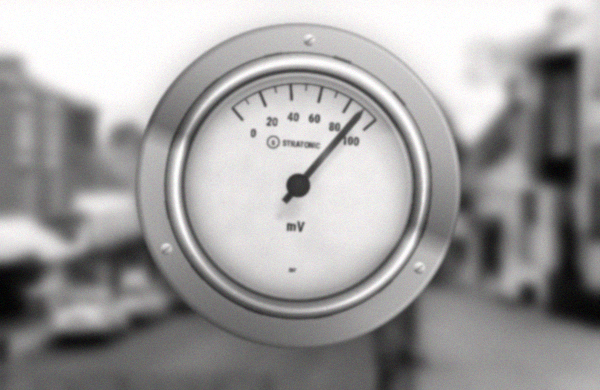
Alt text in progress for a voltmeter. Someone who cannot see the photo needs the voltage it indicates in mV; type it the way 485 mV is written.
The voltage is 90 mV
